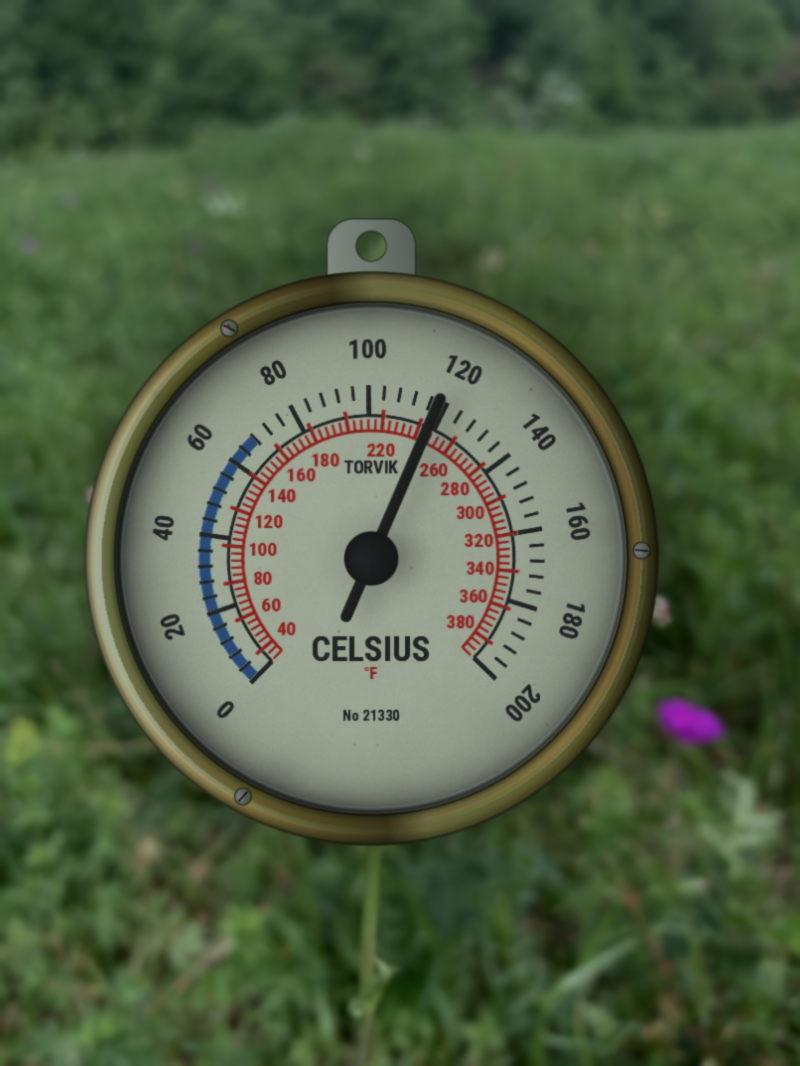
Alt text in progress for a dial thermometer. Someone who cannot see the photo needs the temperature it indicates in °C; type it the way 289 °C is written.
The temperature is 118 °C
